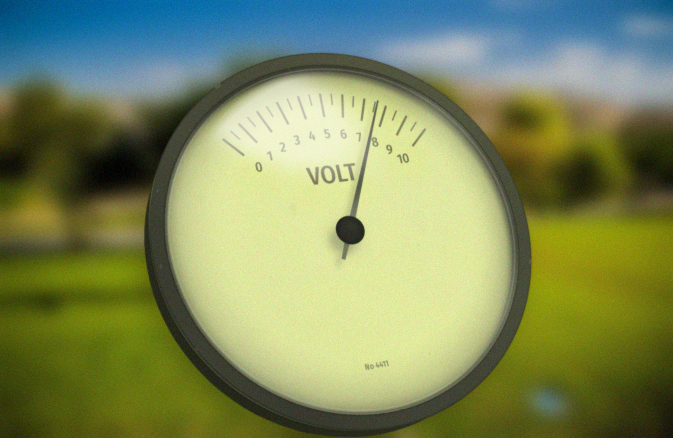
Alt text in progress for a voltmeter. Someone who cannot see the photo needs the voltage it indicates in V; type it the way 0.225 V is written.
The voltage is 7.5 V
